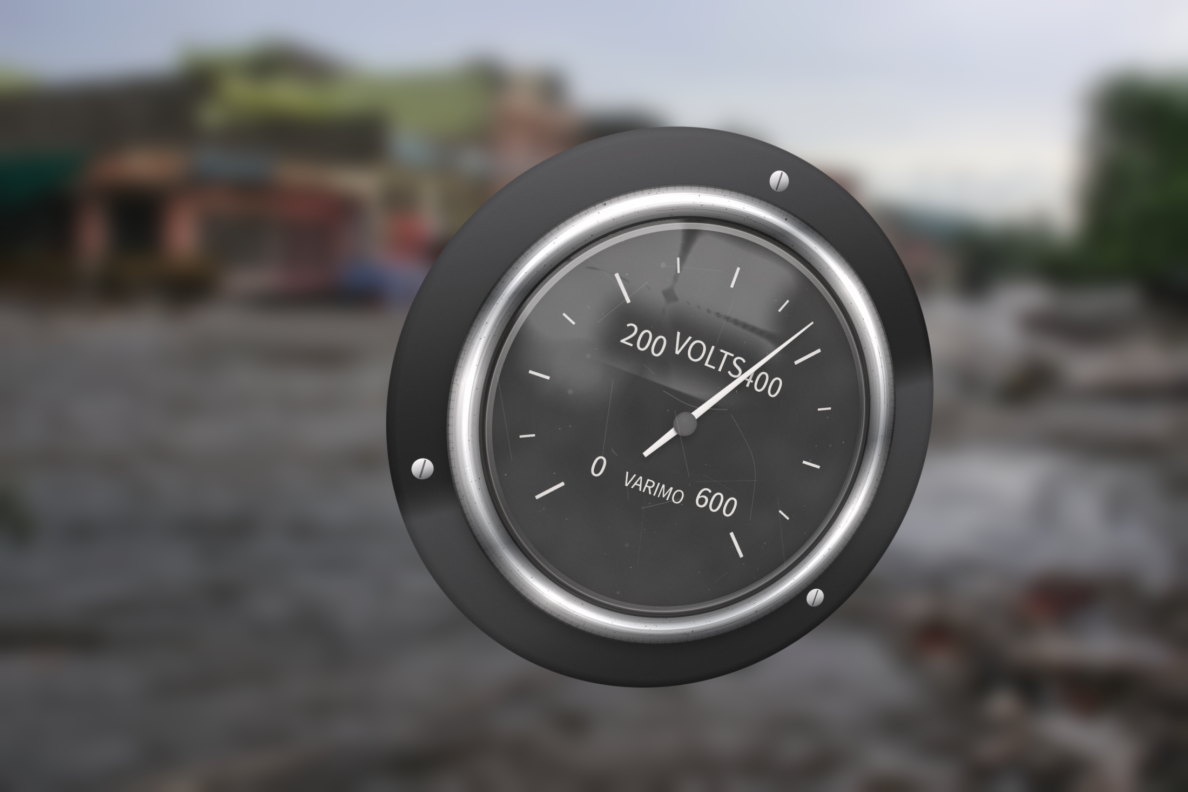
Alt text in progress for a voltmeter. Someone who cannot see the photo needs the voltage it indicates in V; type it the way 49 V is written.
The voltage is 375 V
